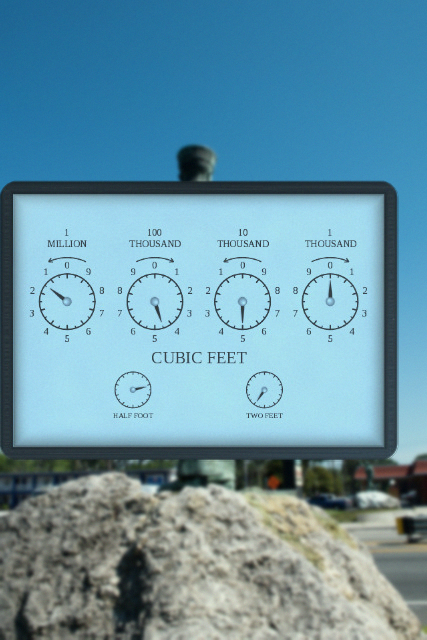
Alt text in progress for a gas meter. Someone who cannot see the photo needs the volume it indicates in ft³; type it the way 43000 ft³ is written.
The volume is 145000 ft³
